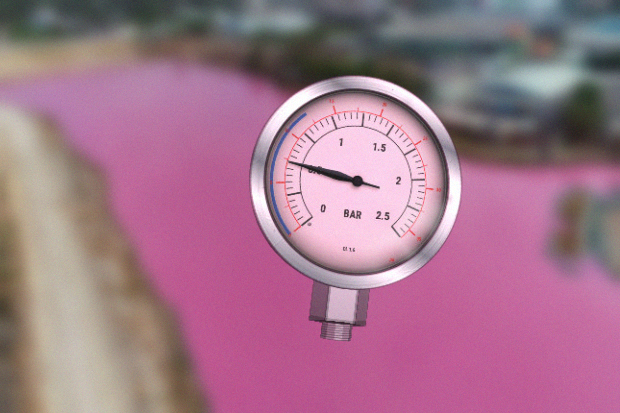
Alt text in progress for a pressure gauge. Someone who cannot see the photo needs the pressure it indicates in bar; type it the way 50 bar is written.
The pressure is 0.5 bar
